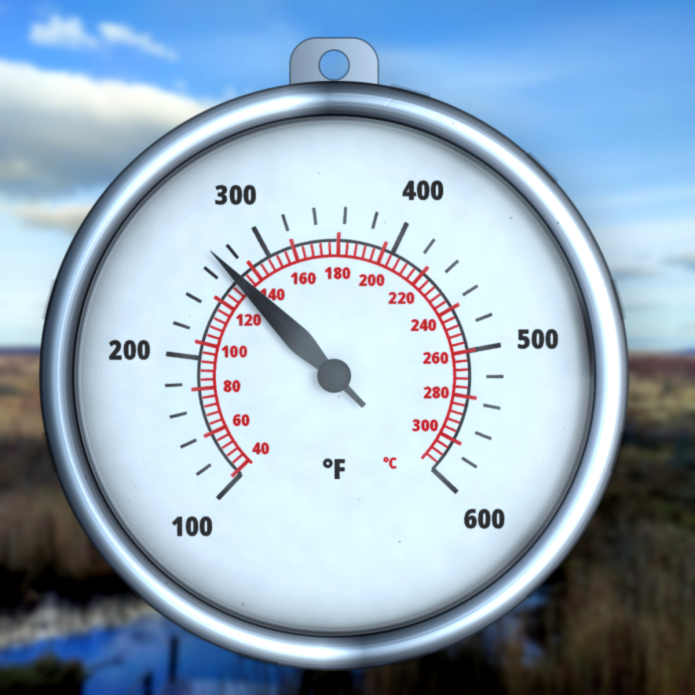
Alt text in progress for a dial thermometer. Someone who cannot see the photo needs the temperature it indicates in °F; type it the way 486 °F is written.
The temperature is 270 °F
